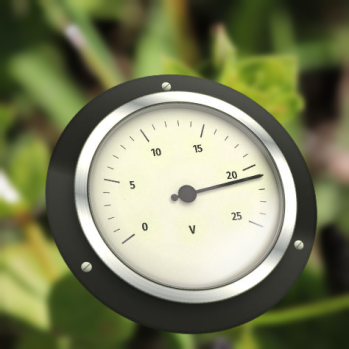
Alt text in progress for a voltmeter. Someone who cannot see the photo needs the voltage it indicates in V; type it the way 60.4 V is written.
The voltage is 21 V
